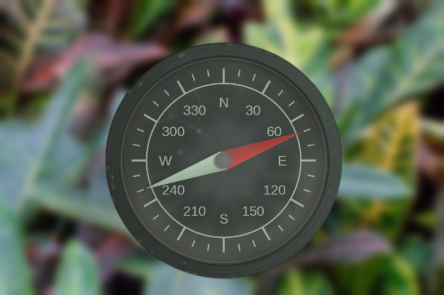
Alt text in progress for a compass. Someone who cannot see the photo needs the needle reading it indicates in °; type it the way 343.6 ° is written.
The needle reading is 70 °
